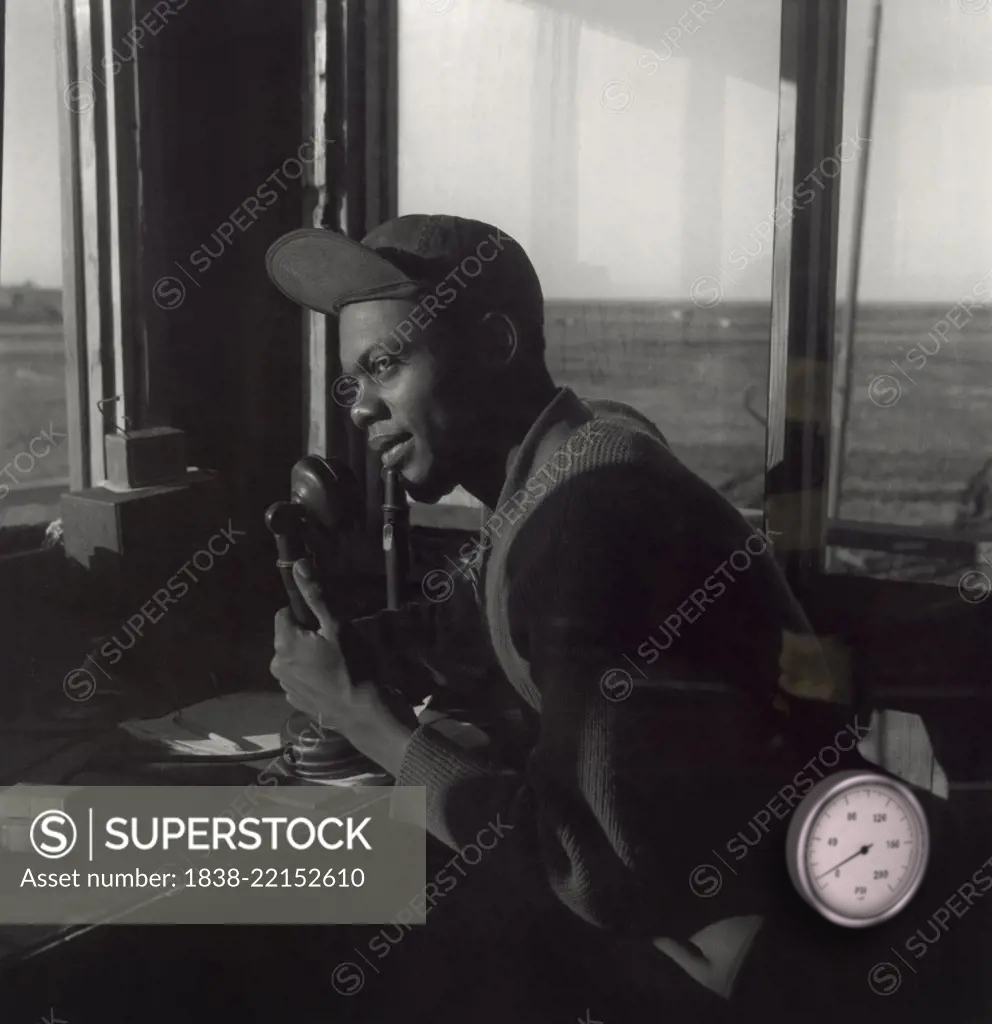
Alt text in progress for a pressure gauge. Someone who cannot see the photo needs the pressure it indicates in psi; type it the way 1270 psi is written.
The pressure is 10 psi
